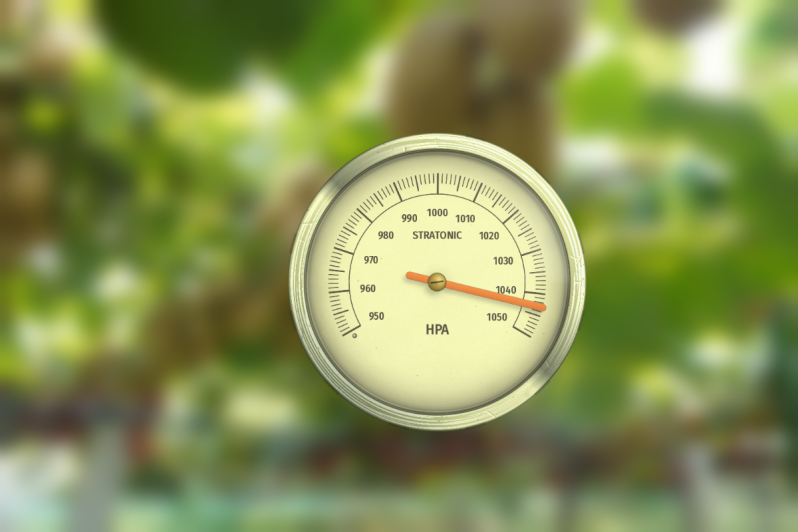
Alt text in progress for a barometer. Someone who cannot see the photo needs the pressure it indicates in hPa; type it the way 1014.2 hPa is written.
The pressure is 1043 hPa
